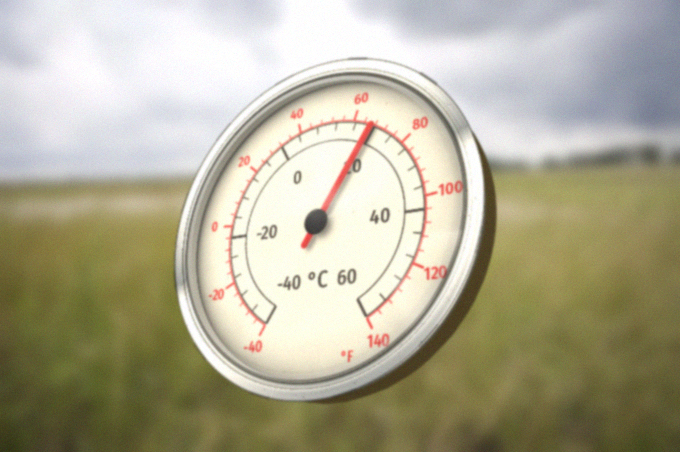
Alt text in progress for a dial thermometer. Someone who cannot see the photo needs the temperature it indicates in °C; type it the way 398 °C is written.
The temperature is 20 °C
